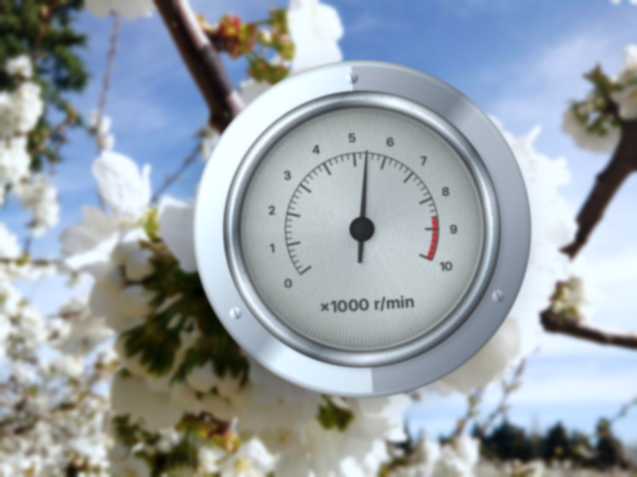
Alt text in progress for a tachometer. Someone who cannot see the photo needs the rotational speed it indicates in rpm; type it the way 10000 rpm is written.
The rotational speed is 5400 rpm
